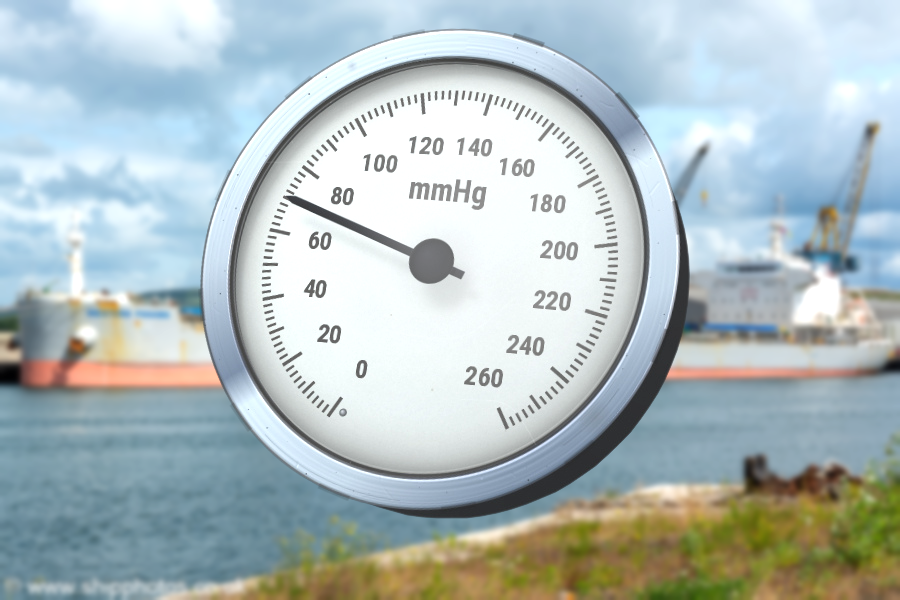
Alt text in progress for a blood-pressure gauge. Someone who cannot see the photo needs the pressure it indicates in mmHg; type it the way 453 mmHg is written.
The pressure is 70 mmHg
